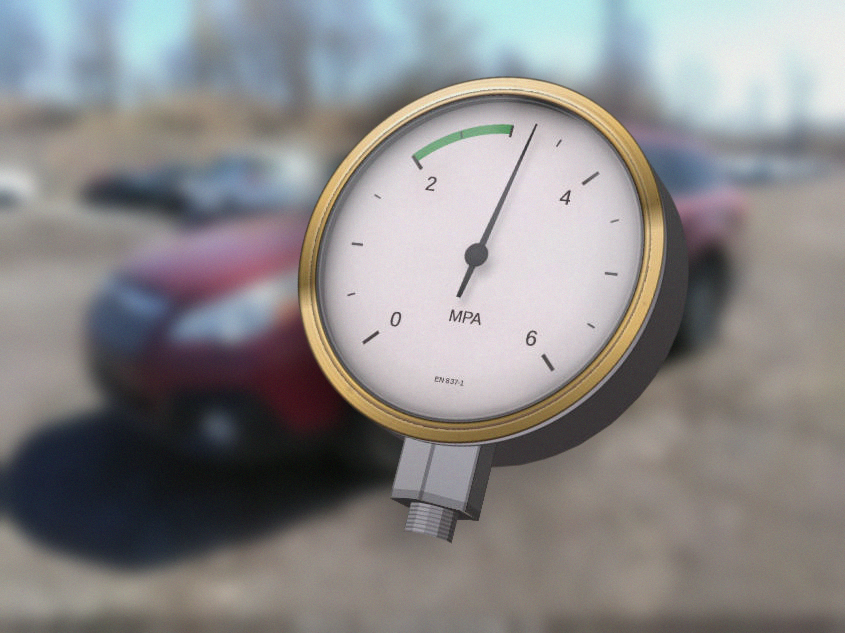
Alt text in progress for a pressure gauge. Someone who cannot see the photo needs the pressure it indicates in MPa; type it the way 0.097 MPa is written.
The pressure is 3.25 MPa
